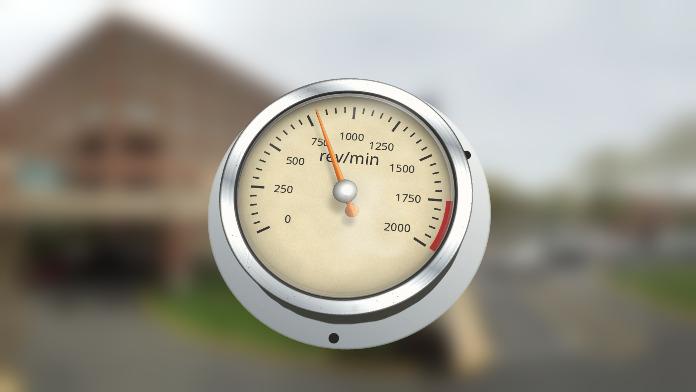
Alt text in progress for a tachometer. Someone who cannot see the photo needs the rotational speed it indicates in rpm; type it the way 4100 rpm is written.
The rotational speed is 800 rpm
